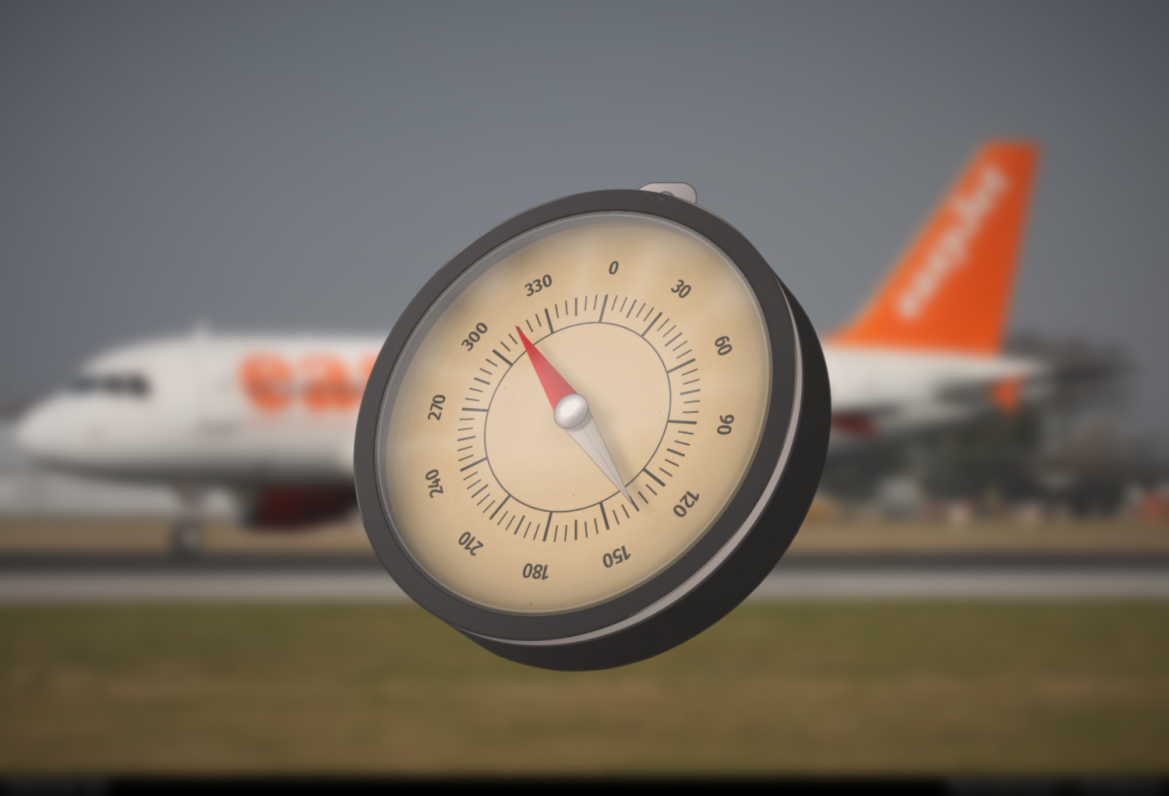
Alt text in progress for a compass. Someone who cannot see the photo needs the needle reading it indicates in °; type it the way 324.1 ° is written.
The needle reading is 315 °
